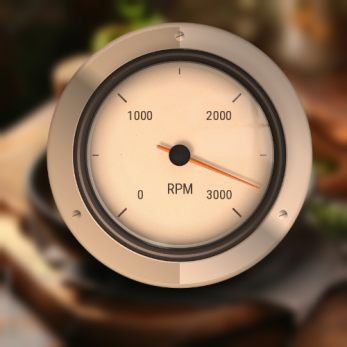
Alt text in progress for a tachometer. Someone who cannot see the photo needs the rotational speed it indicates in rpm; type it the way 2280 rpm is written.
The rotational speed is 2750 rpm
